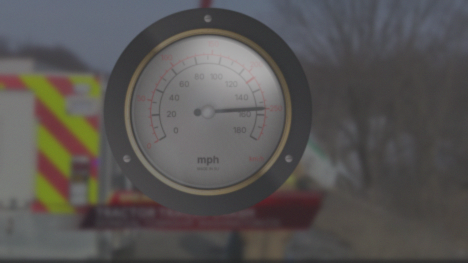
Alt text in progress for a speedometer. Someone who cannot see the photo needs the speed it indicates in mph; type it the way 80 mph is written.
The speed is 155 mph
